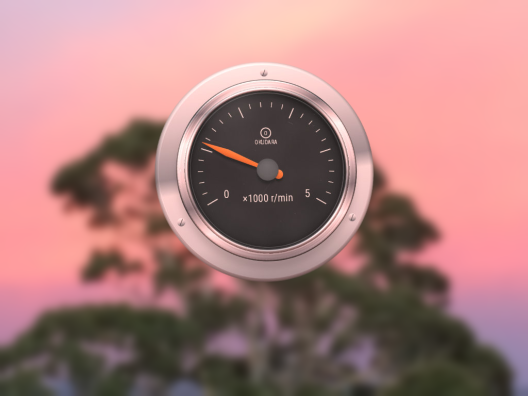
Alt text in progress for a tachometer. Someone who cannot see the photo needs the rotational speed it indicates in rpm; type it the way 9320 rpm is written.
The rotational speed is 1100 rpm
